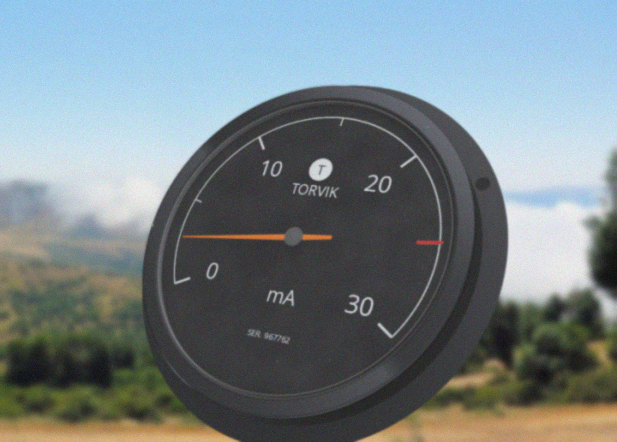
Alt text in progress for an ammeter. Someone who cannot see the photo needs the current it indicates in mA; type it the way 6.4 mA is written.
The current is 2.5 mA
